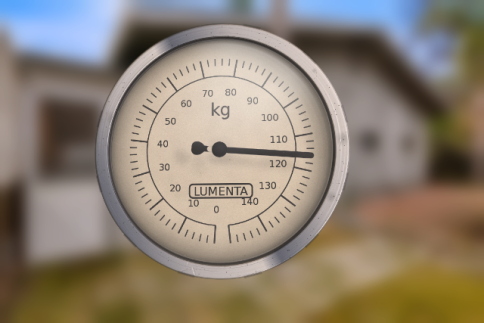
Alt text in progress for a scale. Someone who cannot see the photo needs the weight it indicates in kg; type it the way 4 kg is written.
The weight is 116 kg
